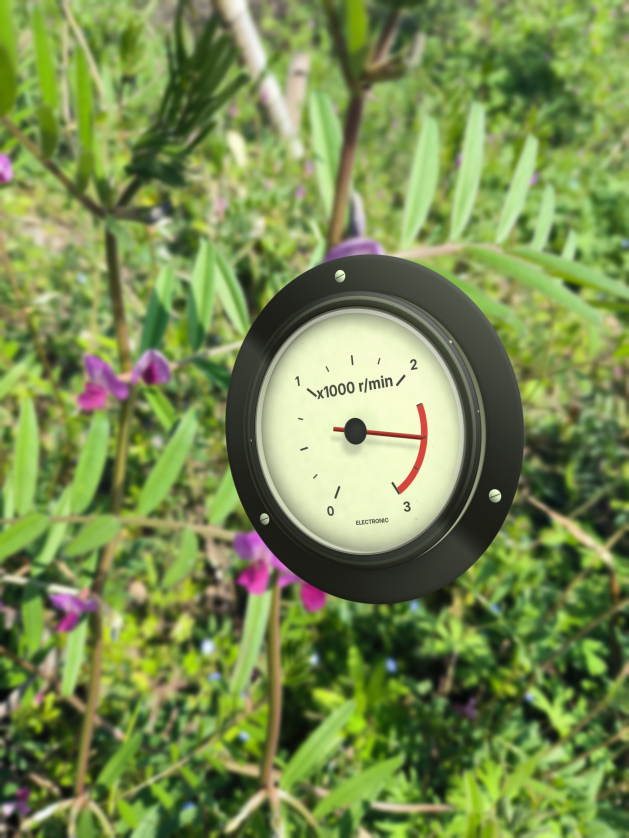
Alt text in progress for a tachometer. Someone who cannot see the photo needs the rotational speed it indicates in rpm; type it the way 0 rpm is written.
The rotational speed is 2500 rpm
